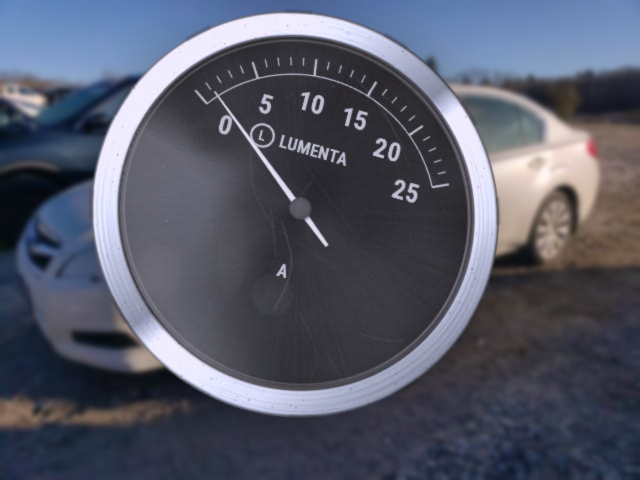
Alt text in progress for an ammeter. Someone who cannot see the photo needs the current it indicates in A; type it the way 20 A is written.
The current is 1 A
